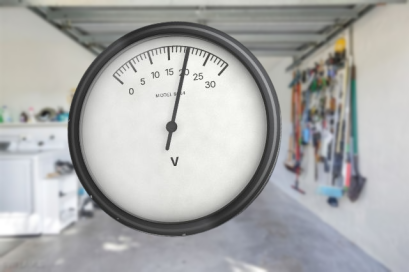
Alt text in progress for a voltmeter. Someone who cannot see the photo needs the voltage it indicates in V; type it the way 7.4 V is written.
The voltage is 20 V
